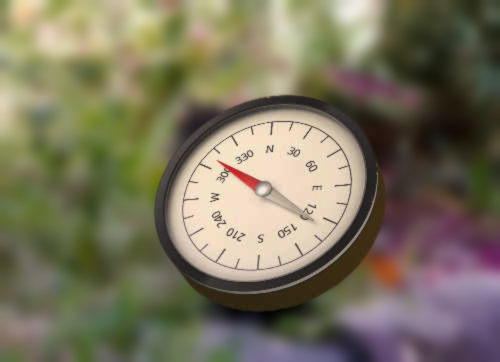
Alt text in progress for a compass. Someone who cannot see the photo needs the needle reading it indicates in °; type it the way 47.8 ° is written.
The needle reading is 307.5 °
